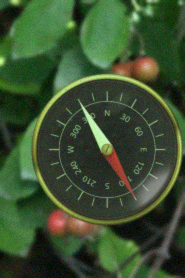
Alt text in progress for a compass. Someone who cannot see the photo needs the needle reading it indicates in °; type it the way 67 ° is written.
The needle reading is 150 °
